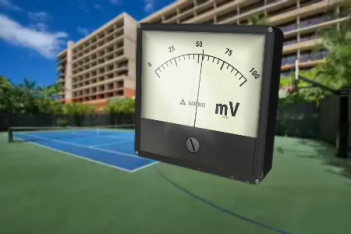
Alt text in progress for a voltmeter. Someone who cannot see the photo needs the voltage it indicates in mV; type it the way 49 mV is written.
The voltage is 55 mV
